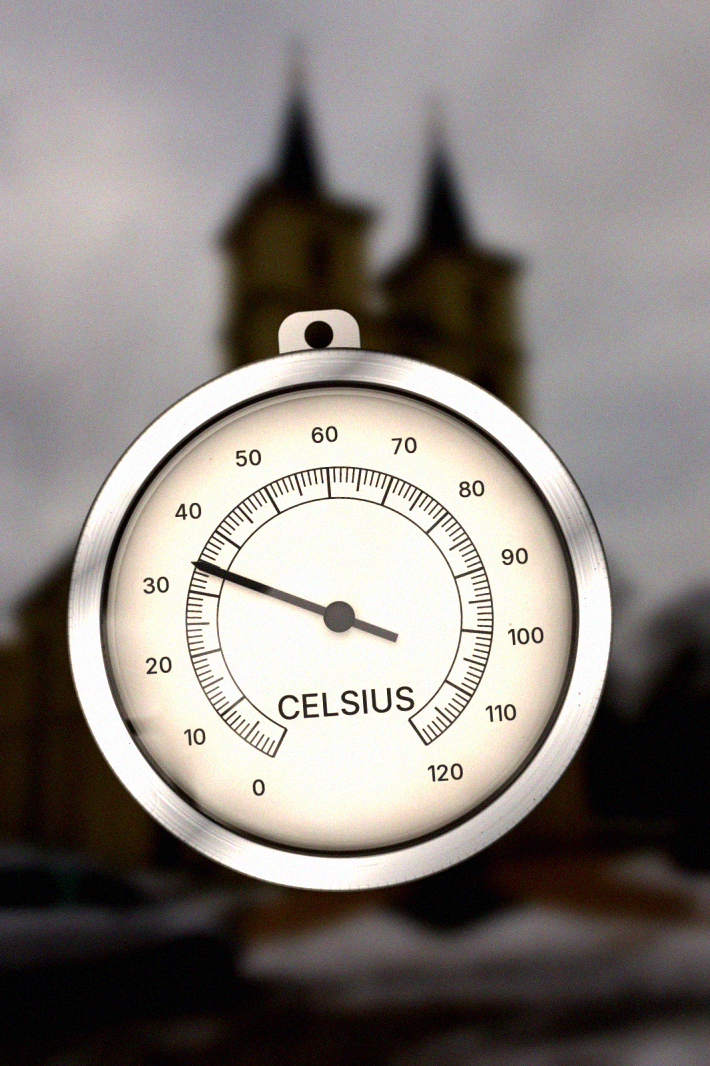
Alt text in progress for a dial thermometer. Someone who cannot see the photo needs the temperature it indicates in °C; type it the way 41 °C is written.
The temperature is 34 °C
